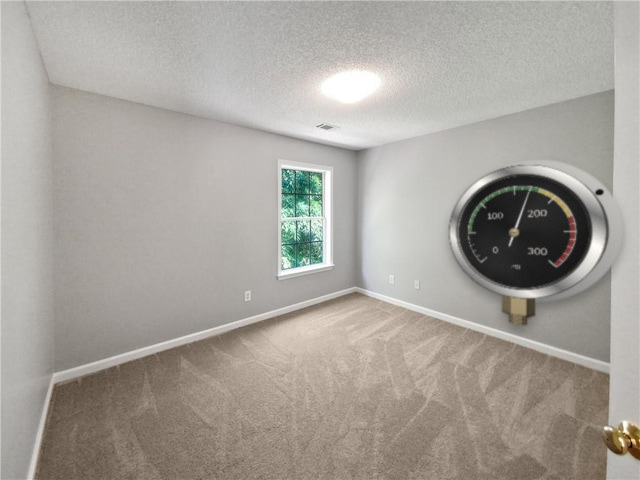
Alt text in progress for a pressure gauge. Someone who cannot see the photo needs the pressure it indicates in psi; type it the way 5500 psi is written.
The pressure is 170 psi
